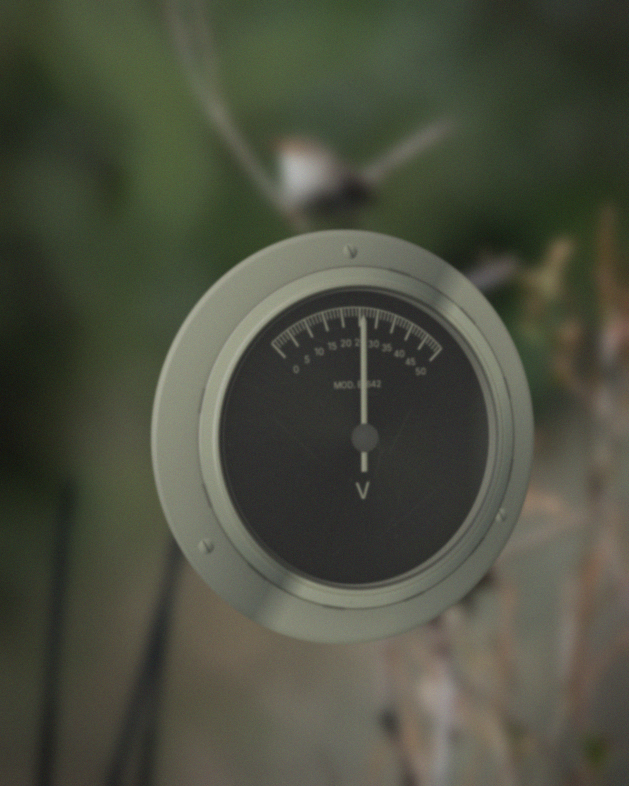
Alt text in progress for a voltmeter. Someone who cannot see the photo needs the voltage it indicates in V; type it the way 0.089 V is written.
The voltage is 25 V
